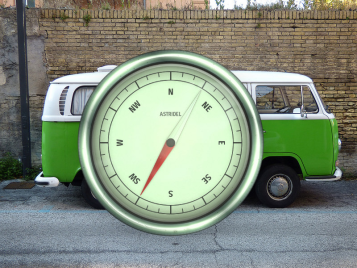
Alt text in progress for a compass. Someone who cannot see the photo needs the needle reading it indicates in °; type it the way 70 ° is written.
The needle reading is 210 °
